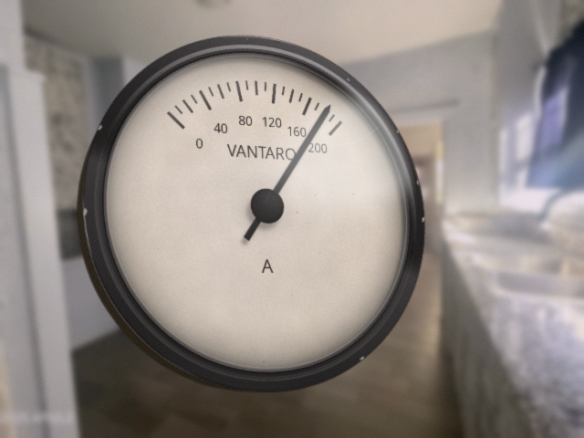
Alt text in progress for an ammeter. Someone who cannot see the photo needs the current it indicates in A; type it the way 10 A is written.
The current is 180 A
